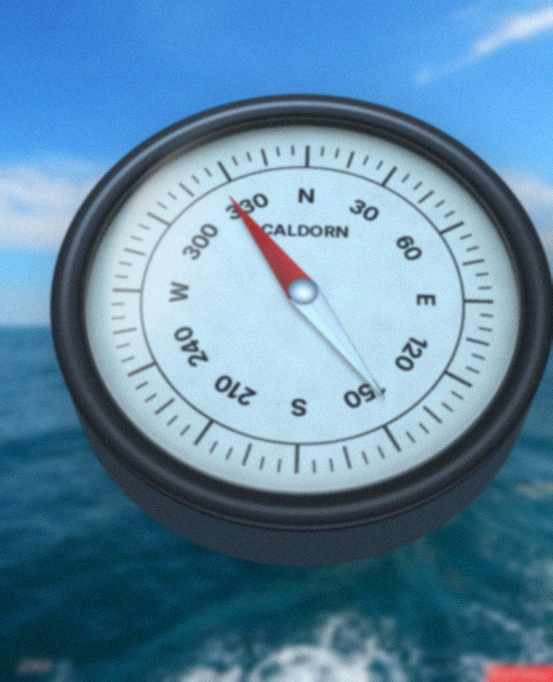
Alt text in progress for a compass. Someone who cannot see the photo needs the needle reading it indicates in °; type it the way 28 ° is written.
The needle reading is 325 °
